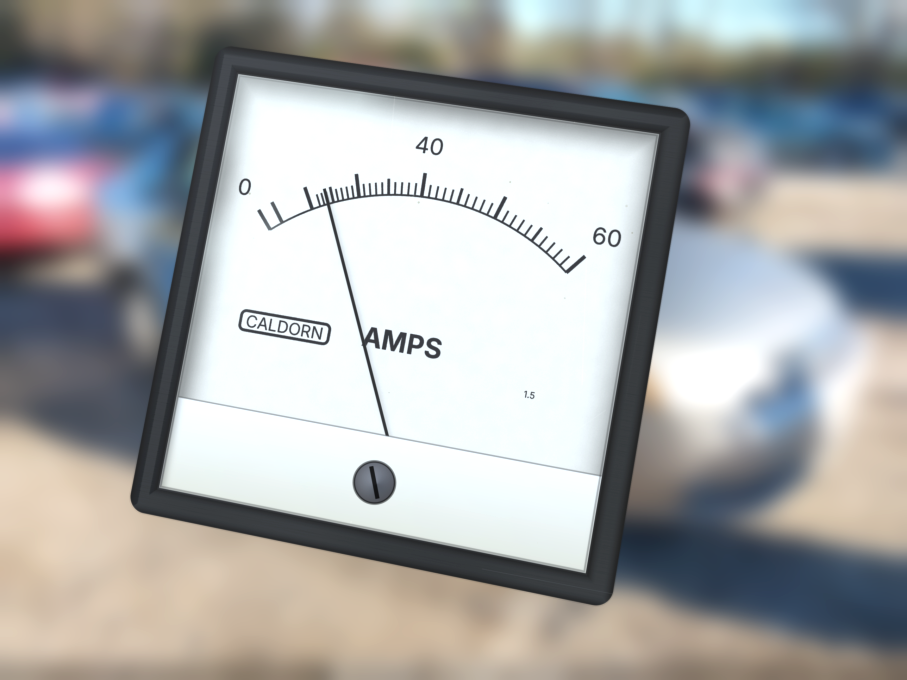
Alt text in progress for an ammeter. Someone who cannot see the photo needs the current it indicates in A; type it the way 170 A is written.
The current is 24 A
